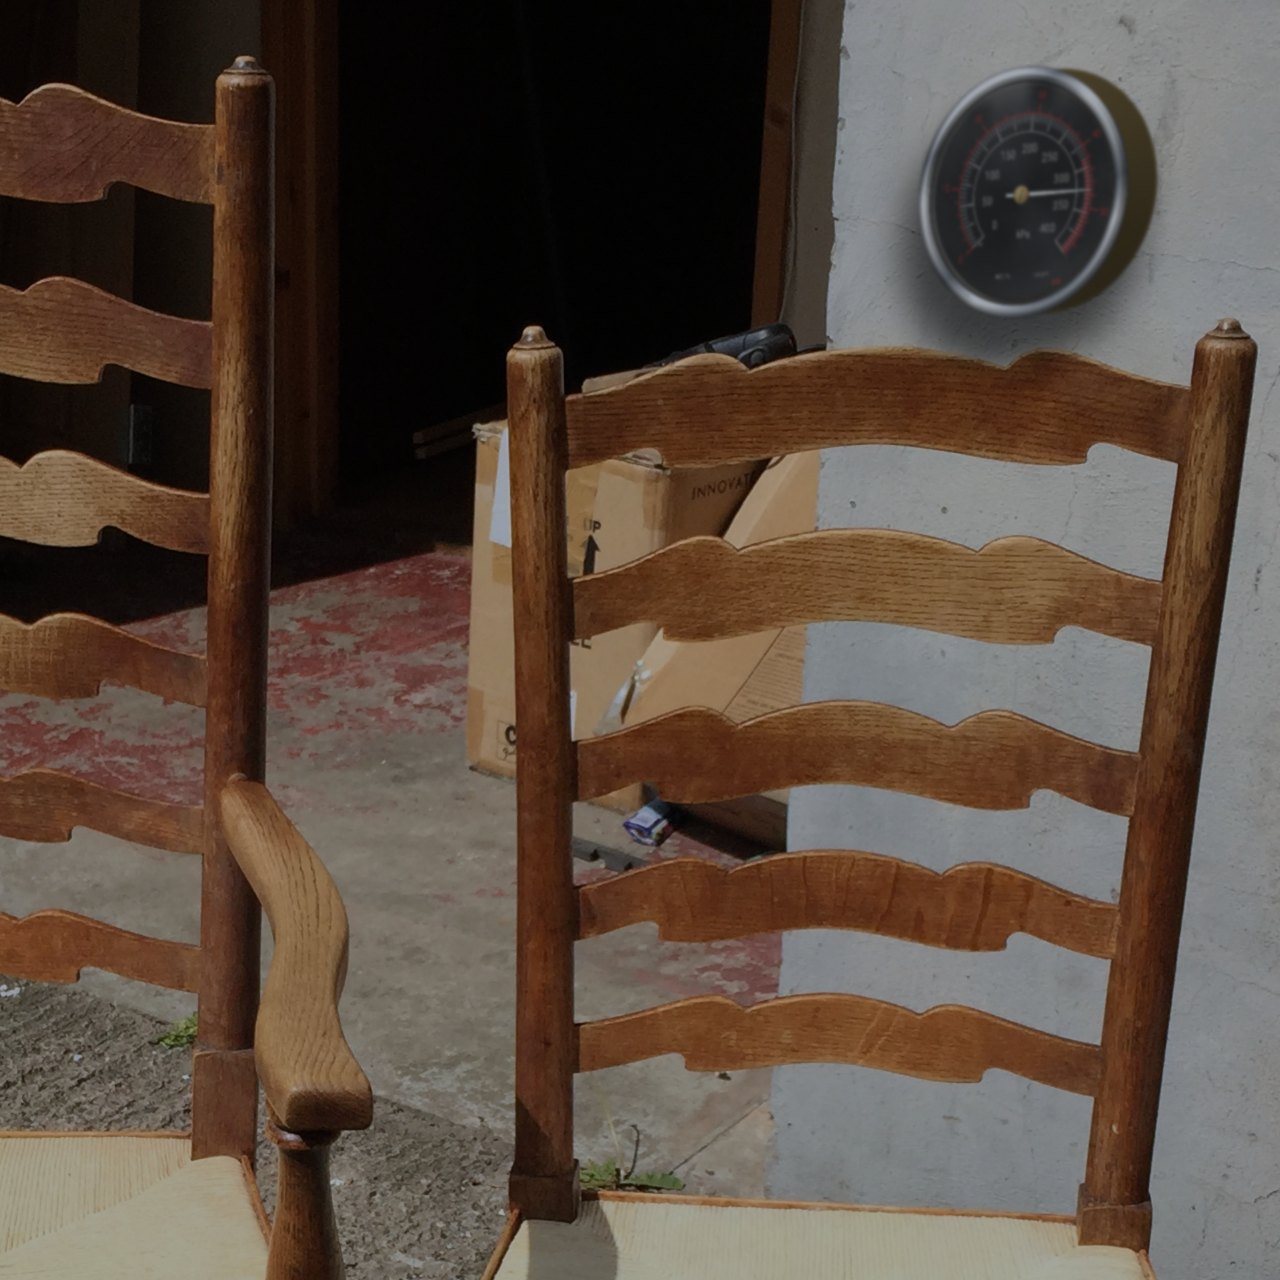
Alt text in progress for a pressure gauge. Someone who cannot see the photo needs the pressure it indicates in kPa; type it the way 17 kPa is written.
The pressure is 325 kPa
